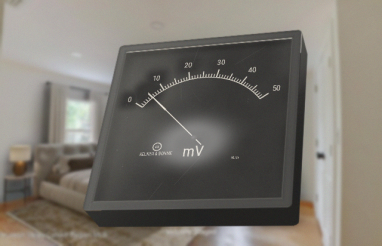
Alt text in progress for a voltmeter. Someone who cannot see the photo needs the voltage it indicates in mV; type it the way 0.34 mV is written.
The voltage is 5 mV
